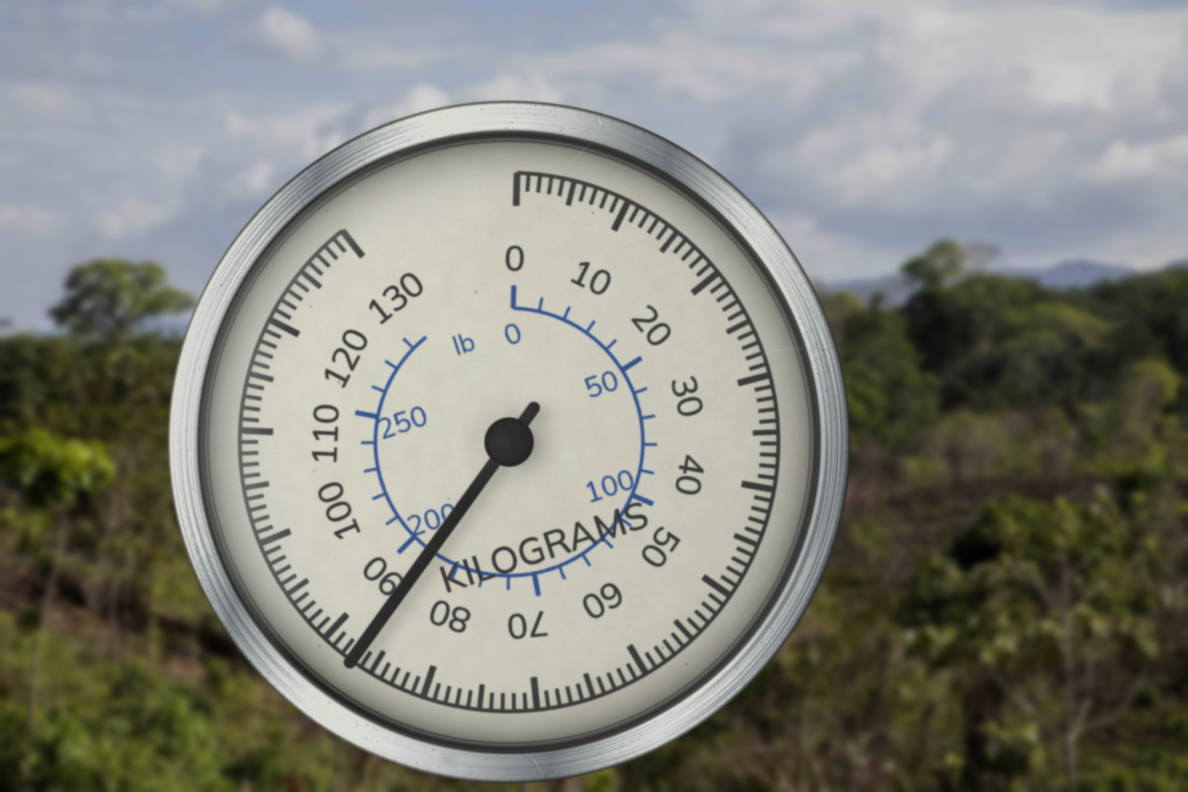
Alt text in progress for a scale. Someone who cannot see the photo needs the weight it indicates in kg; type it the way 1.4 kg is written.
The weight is 87 kg
